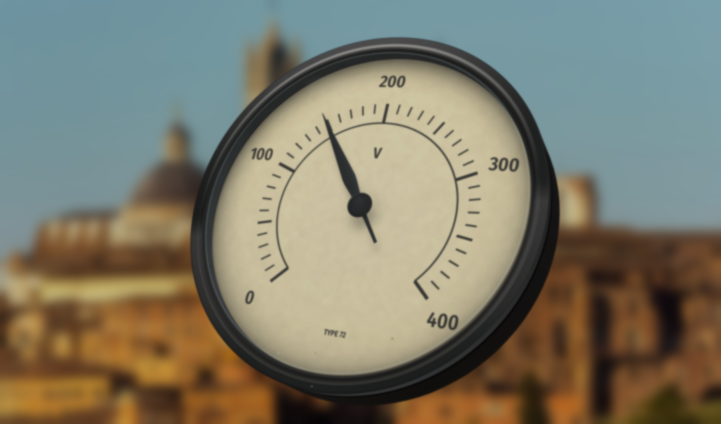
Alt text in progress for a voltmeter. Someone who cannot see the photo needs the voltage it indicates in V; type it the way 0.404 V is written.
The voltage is 150 V
